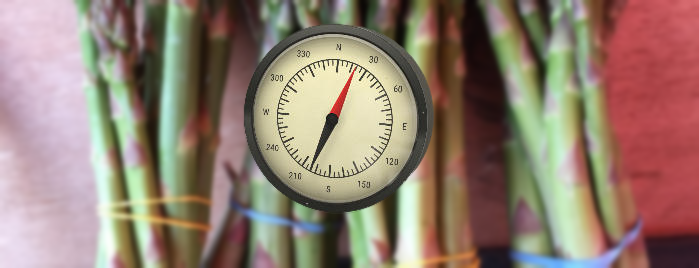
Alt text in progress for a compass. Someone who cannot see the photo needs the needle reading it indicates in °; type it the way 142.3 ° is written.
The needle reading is 20 °
